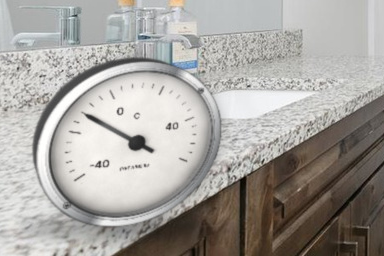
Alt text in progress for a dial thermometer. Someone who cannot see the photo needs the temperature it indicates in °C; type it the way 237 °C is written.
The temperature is -12 °C
